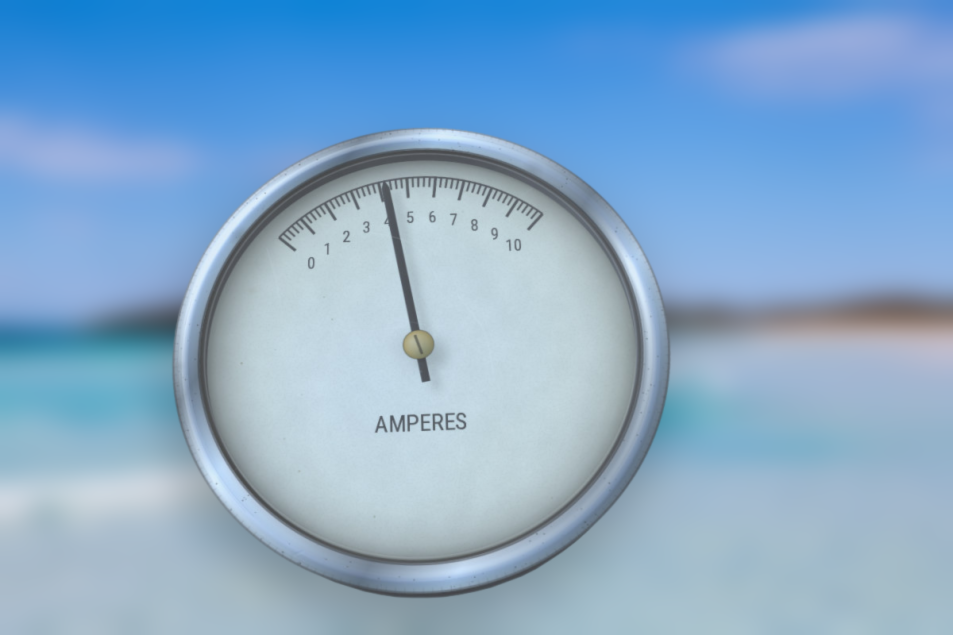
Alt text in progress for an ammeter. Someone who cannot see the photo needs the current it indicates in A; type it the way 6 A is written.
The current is 4.2 A
